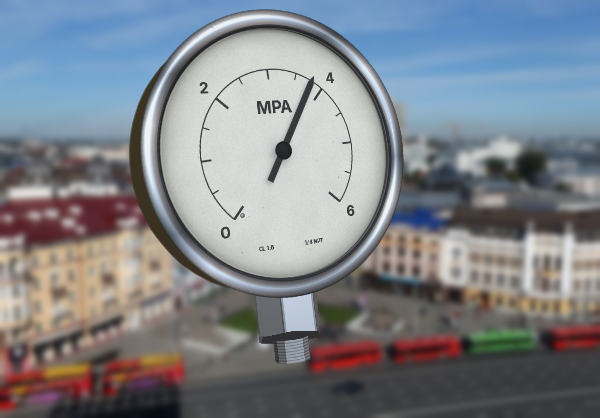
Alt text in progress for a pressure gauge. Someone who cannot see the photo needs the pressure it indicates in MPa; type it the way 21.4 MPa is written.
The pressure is 3.75 MPa
